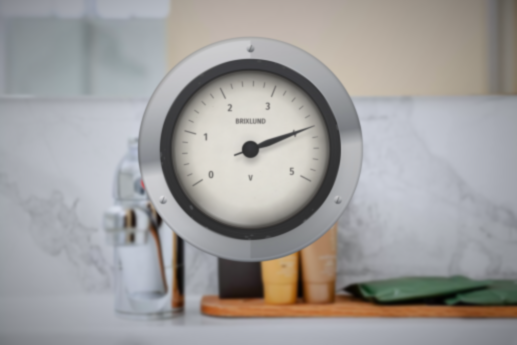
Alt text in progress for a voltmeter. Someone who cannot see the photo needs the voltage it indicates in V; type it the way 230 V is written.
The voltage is 4 V
